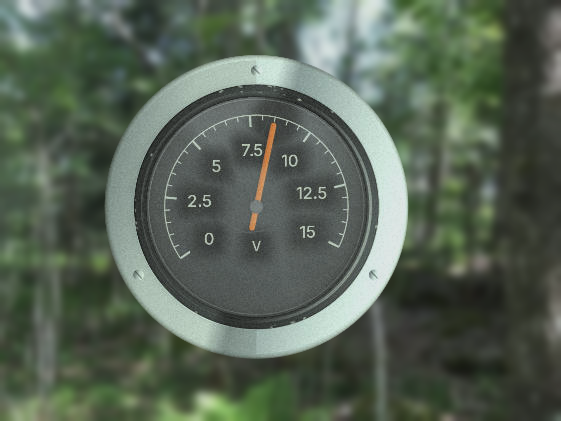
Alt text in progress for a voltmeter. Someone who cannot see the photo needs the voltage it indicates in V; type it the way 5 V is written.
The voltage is 8.5 V
